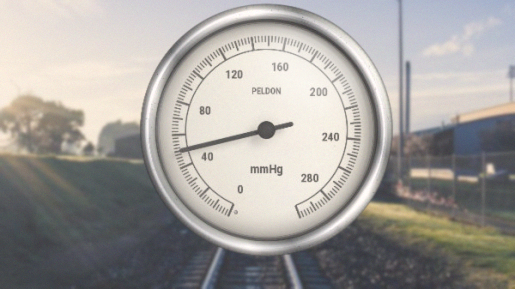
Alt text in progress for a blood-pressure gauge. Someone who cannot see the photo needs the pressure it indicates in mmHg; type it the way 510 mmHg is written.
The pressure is 50 mmHg
